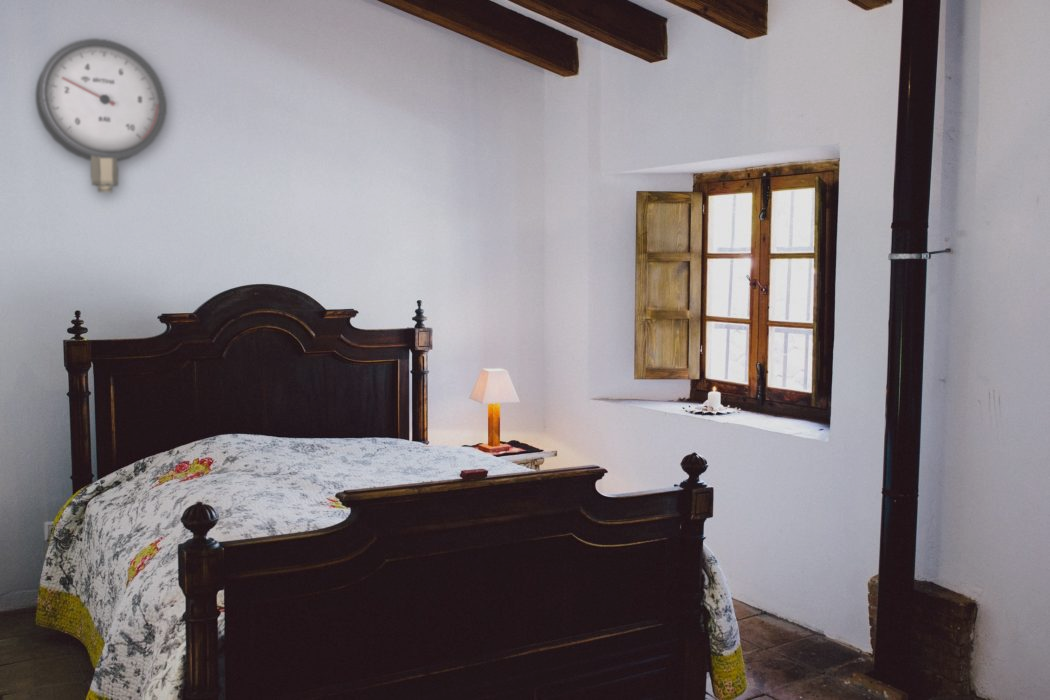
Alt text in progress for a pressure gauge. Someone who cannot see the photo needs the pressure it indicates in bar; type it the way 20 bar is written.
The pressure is 2.5 bar
